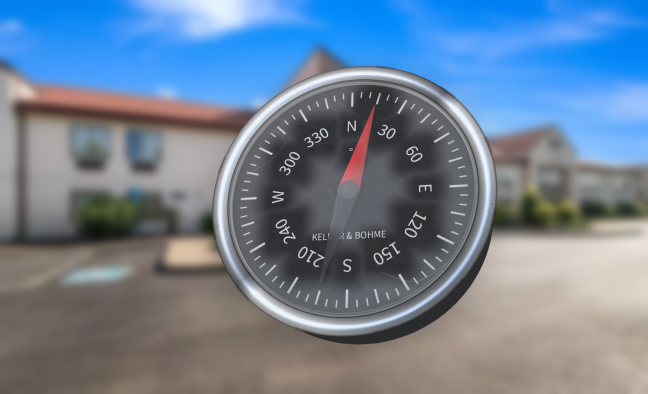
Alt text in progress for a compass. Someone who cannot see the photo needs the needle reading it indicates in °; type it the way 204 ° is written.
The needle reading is 15 °
